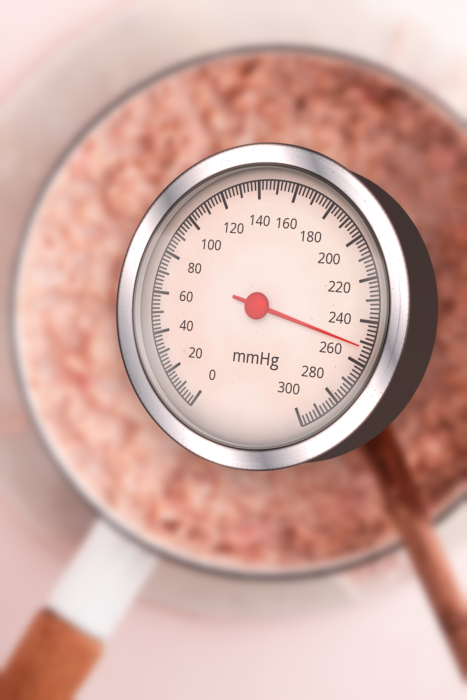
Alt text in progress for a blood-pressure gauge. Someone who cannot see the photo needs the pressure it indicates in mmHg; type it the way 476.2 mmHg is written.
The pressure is 252 mmHg
